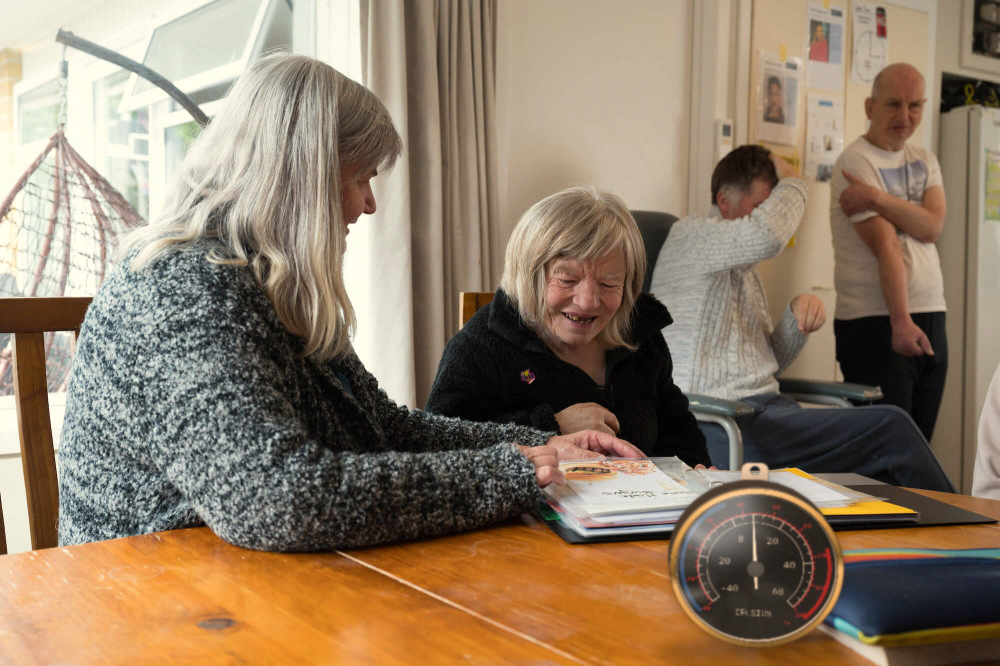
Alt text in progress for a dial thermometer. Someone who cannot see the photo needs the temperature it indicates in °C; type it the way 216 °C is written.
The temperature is 8 °C
